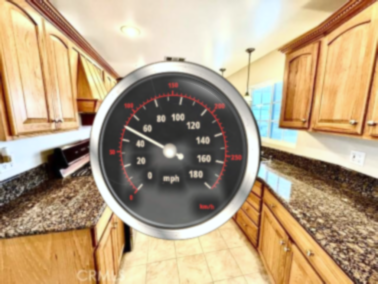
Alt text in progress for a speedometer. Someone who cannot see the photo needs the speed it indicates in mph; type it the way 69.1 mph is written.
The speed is 50 mph
